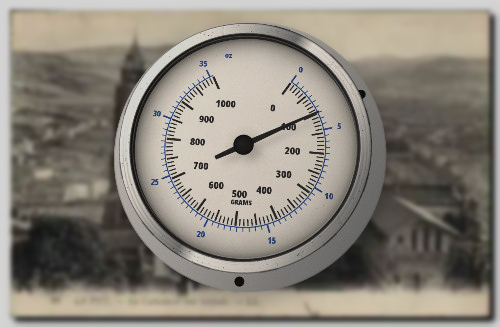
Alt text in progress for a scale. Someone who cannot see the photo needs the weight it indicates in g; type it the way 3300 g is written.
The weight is 100 g
